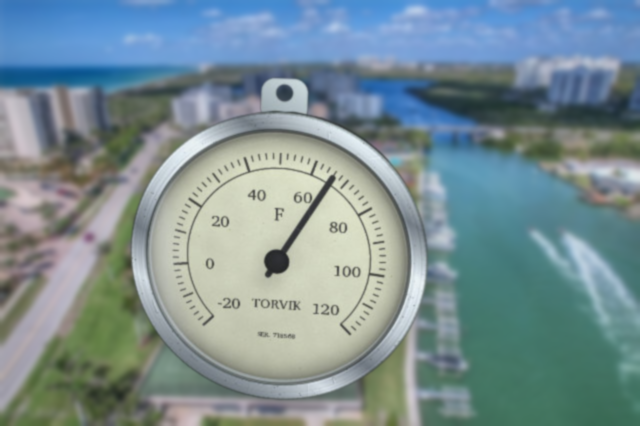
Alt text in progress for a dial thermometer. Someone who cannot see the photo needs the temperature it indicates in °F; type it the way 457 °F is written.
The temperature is 66 °F
